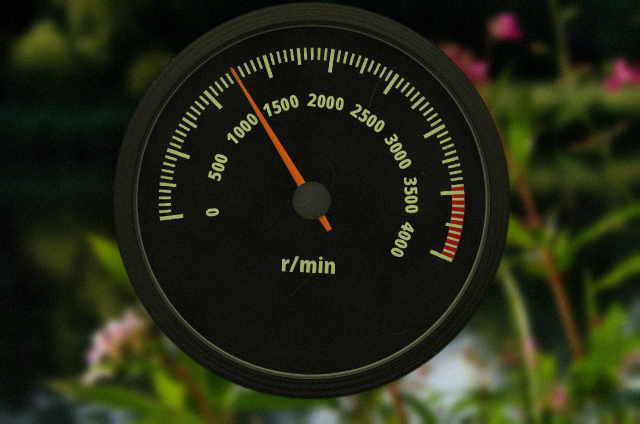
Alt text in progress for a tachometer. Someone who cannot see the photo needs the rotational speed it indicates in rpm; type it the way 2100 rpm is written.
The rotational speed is 1250 rpm
